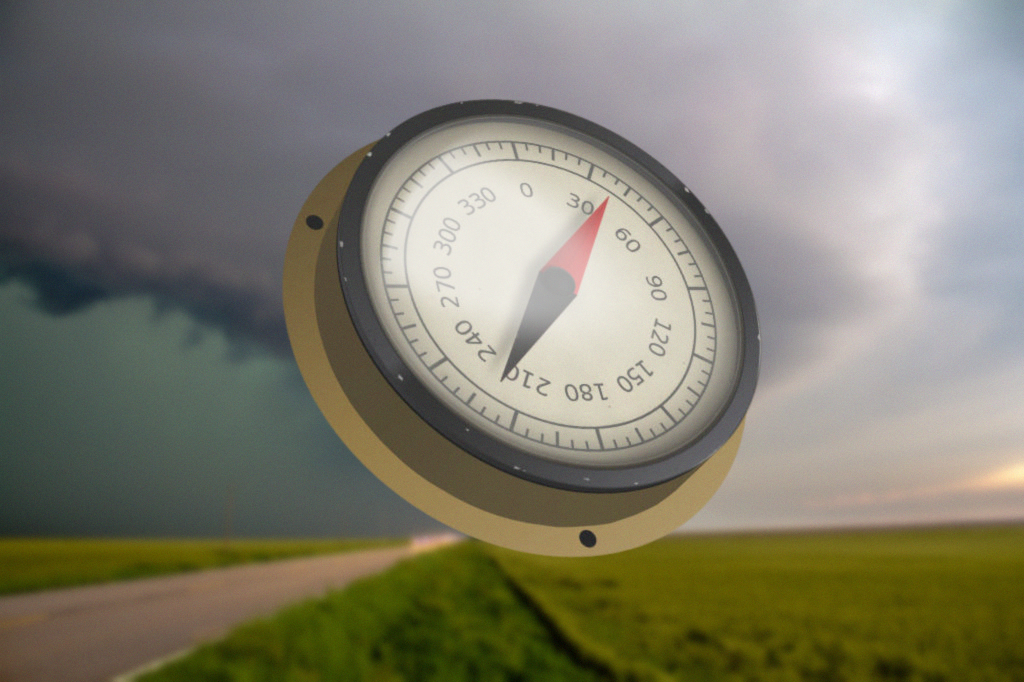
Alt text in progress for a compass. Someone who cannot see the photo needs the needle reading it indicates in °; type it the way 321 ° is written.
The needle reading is 40 °
